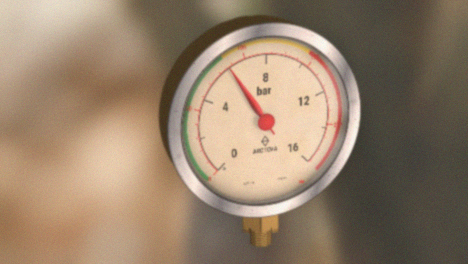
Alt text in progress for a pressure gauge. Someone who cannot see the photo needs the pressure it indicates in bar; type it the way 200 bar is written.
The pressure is 6 bar
